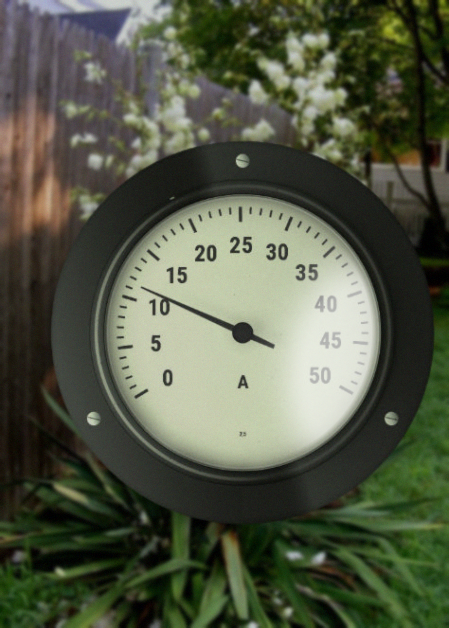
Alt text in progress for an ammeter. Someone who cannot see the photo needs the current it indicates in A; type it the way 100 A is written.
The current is 11.5 A
